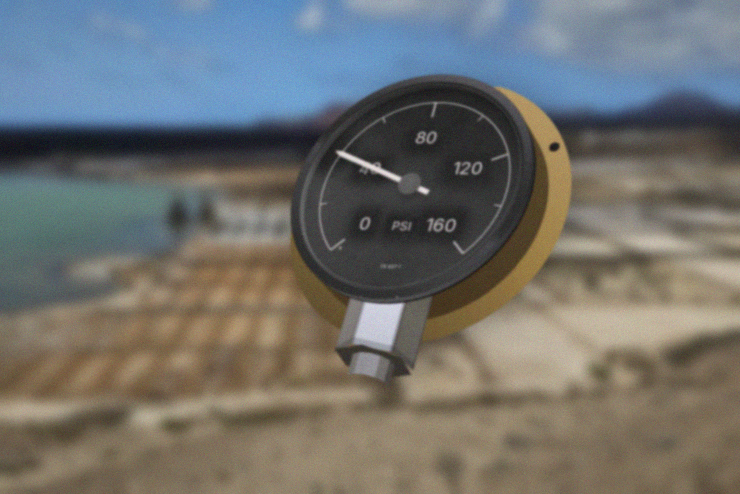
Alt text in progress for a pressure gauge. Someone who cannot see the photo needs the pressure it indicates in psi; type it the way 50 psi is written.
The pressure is 40 psi
